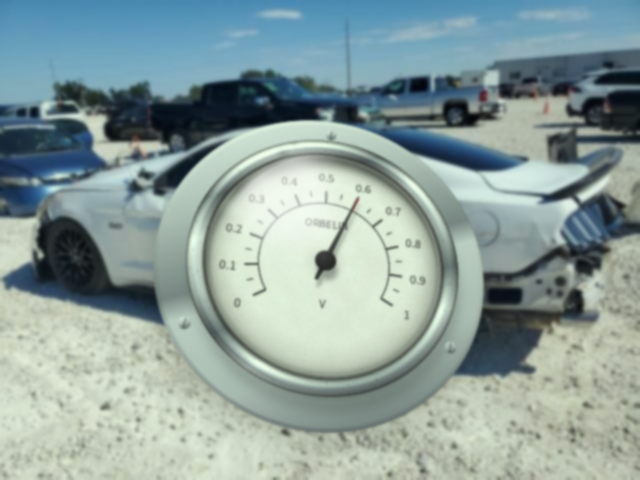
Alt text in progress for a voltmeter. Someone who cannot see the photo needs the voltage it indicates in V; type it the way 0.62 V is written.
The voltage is 0.6 V
